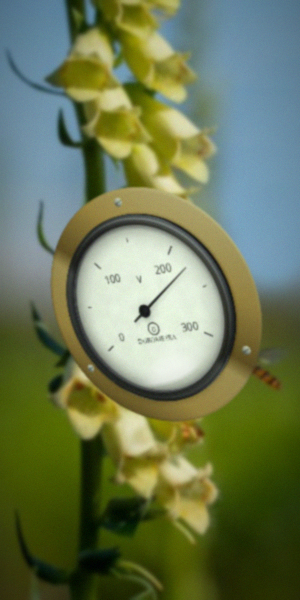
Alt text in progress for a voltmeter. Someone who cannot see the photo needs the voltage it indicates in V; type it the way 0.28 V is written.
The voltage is 225 V
